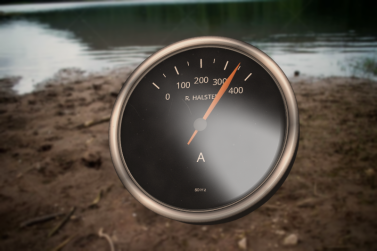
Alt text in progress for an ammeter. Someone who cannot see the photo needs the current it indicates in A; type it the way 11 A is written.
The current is 350 A
